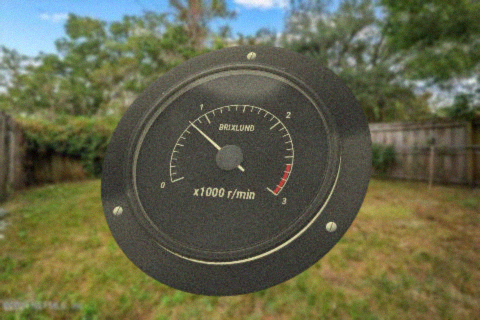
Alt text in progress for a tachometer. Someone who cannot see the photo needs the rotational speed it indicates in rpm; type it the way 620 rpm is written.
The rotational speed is 800 rpm
